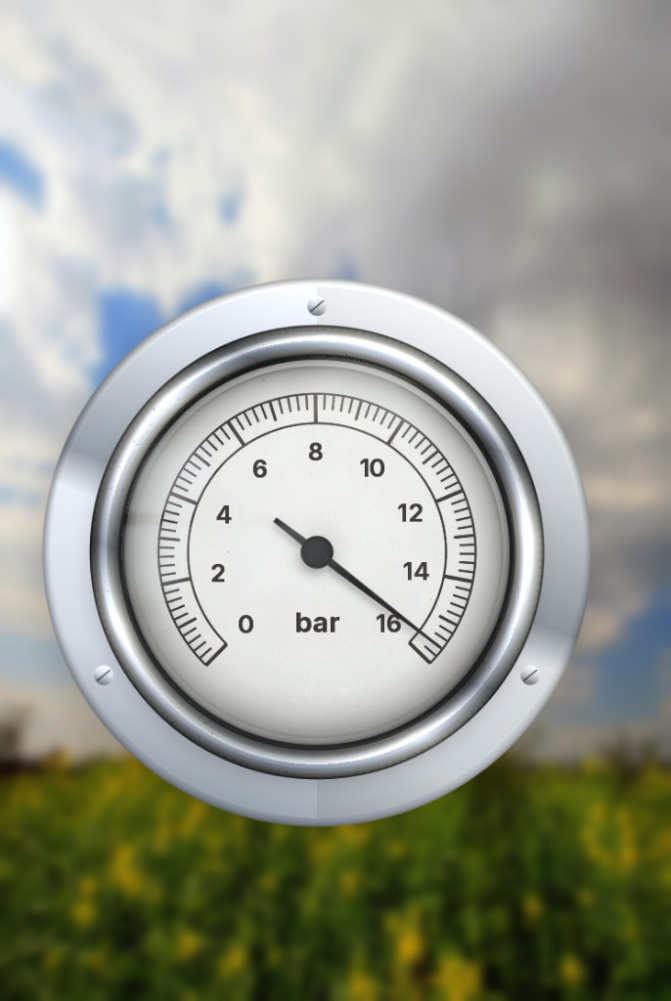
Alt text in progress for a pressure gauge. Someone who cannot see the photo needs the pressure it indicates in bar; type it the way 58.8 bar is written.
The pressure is 15.6 bar
